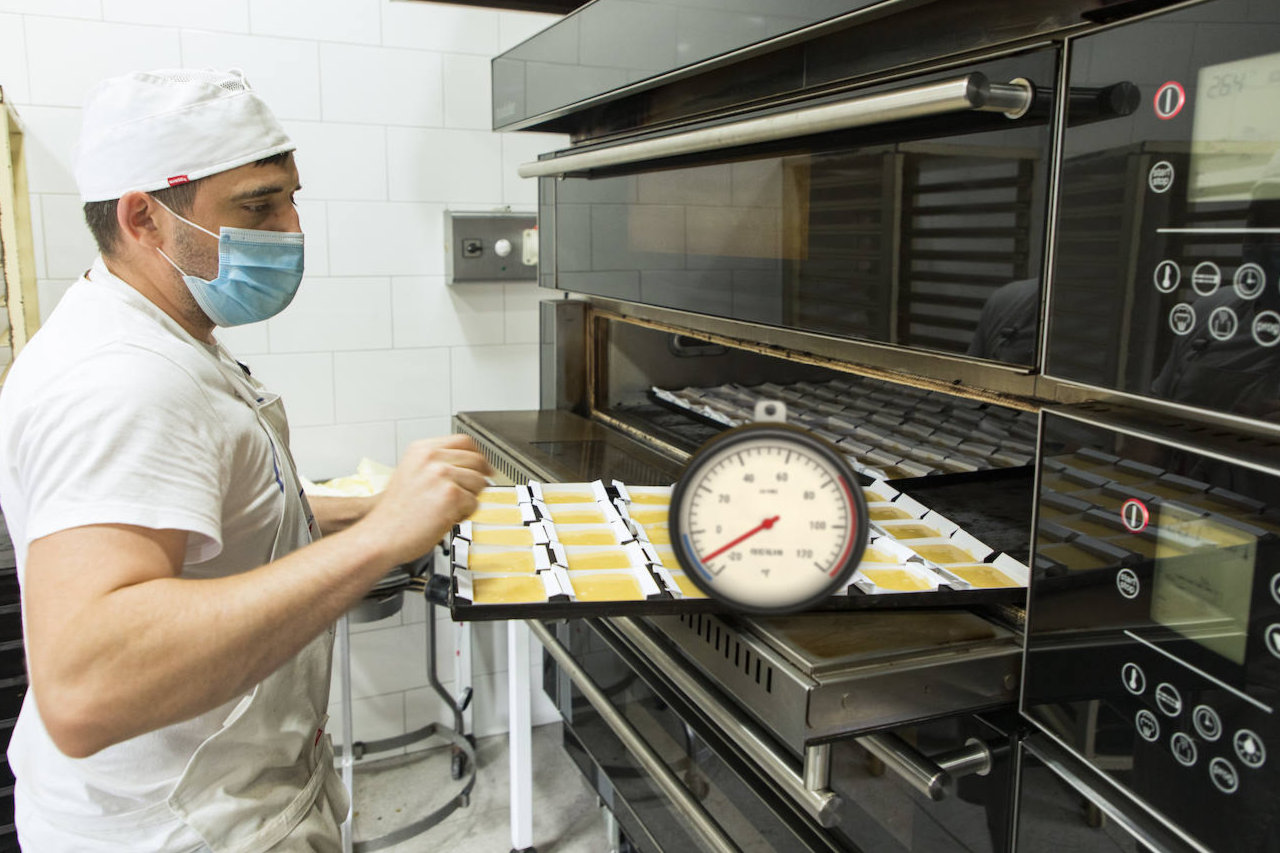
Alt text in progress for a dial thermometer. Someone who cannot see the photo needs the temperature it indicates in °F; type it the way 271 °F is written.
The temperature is -12 °F
